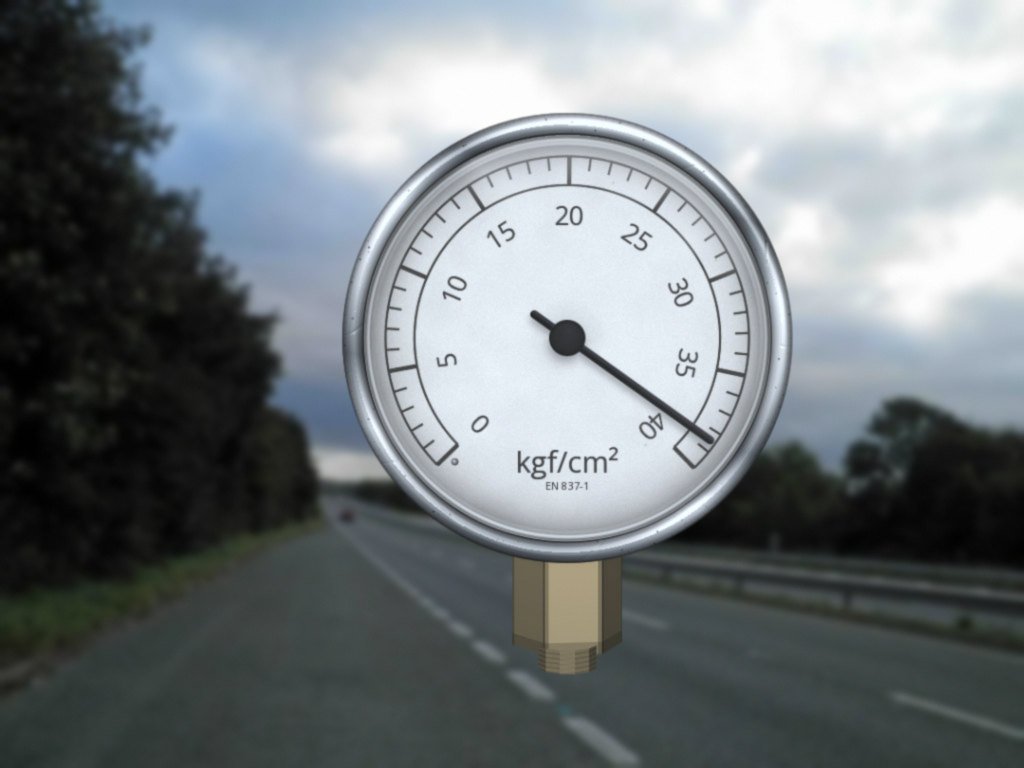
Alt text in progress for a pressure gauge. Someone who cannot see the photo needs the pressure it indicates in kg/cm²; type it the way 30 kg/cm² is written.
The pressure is 38.5 kg/cm²
